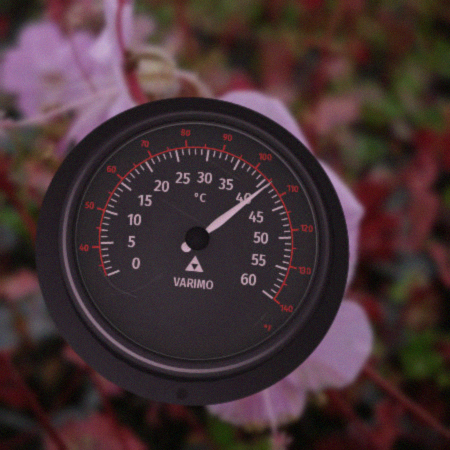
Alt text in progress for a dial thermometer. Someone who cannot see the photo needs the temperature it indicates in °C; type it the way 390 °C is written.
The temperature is 41 °C
